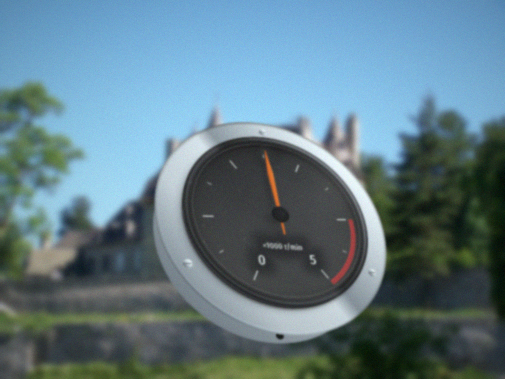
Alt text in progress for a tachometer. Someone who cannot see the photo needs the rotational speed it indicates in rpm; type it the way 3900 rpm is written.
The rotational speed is 2500 rpm
